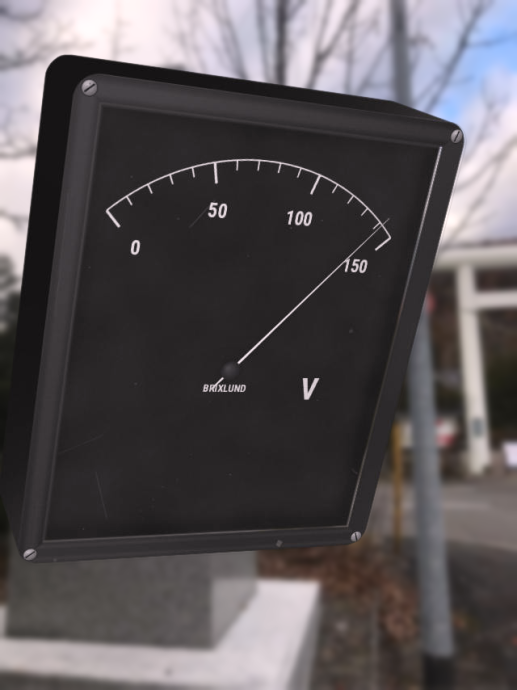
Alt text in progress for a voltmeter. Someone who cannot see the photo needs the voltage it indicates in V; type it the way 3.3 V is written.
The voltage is 140 V
